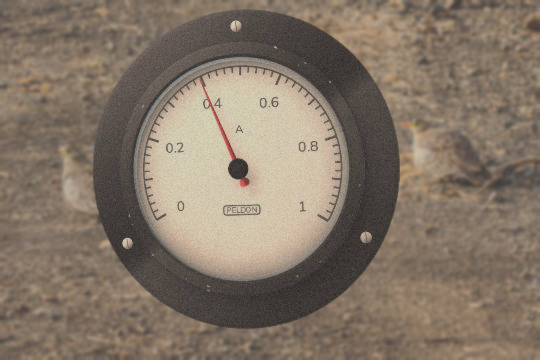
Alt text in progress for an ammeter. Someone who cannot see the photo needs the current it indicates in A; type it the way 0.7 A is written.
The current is 0.4 A
